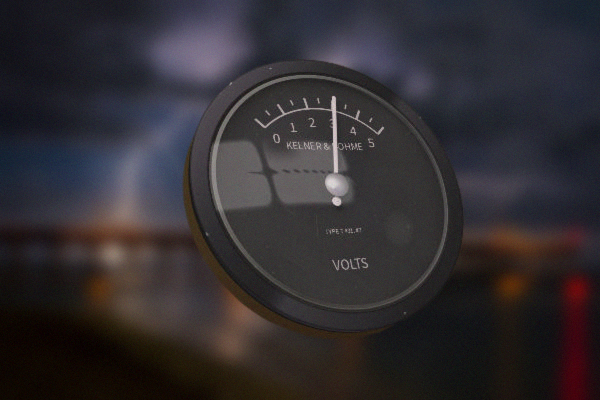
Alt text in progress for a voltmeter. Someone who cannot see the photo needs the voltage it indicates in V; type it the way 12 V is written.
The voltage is 3 V
